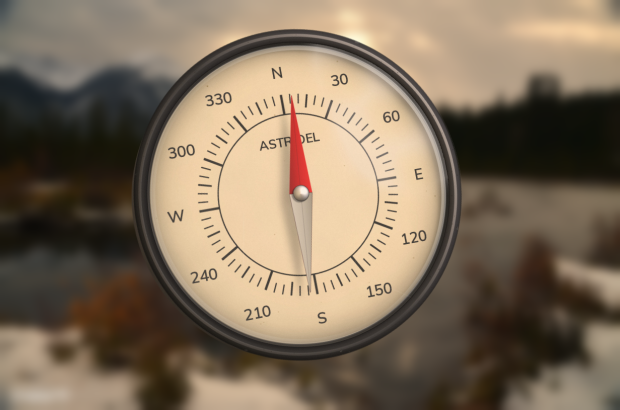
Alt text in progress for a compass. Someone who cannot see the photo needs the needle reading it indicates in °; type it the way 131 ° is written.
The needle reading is 5 °
